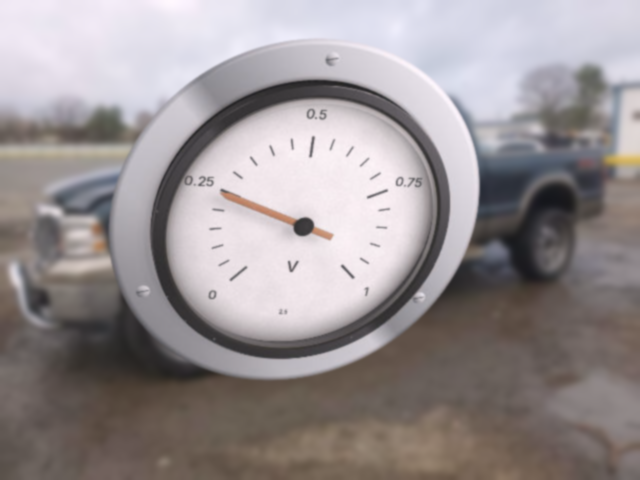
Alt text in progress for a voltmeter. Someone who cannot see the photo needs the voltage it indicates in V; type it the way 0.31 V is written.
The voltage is 0.25 V
